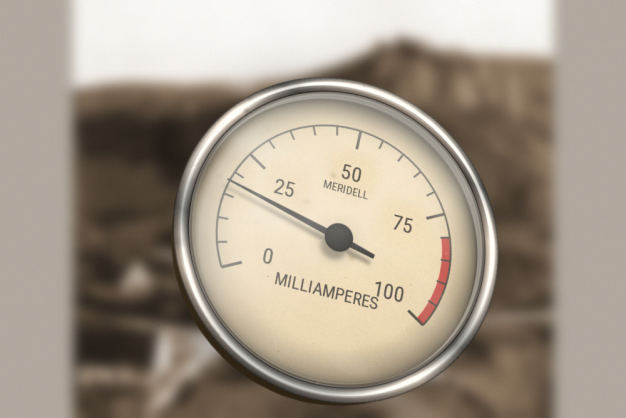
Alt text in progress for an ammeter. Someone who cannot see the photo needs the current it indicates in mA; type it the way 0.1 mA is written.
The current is 17.5 mA
